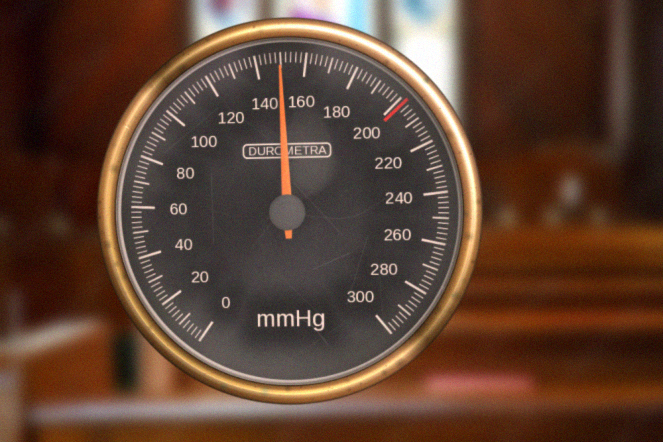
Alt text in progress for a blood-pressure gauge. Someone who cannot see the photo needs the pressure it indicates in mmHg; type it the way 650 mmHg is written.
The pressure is 150 mmHg
